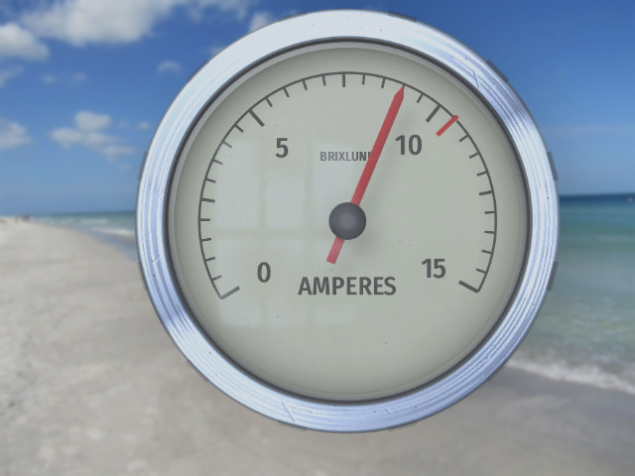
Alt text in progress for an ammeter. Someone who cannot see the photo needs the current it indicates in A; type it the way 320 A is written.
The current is 9 A
